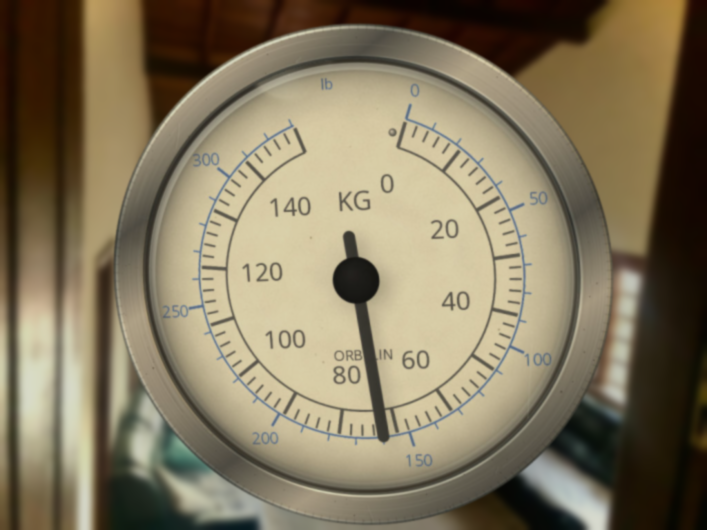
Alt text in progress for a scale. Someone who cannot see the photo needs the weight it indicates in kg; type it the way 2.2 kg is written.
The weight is 72 kg
